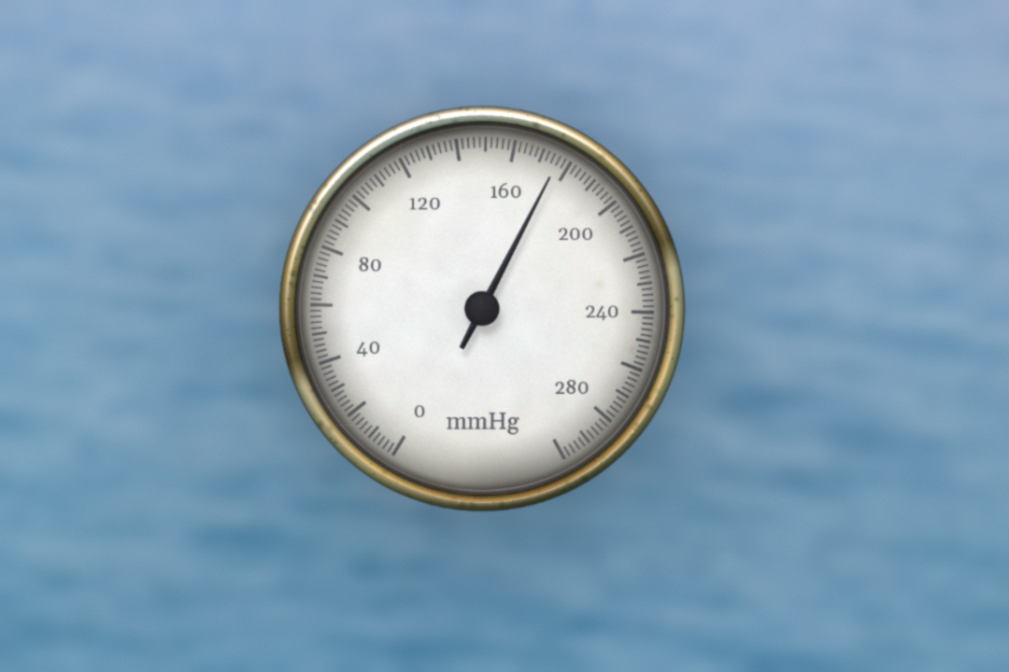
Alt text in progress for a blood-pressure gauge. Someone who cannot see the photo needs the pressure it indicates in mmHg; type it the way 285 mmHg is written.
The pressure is 176 mmHg
